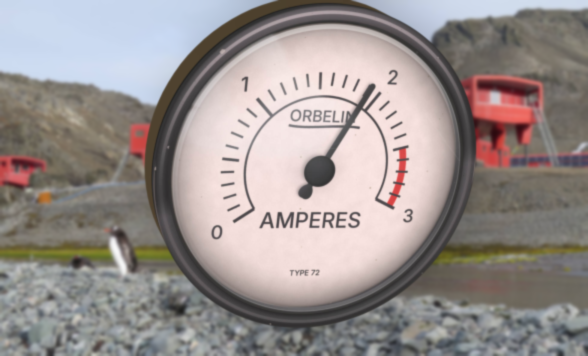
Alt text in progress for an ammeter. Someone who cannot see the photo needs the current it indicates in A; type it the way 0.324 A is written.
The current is 1.9 A
